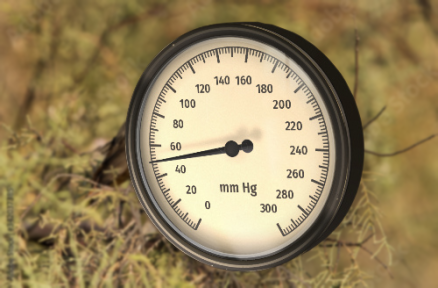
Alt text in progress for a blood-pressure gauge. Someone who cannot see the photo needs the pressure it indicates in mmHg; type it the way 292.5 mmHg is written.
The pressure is 50 mmHg
